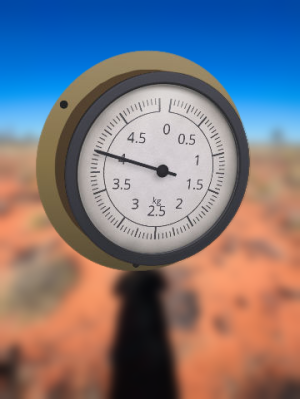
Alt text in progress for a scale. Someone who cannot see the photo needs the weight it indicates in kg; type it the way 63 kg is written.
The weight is 4 kg
